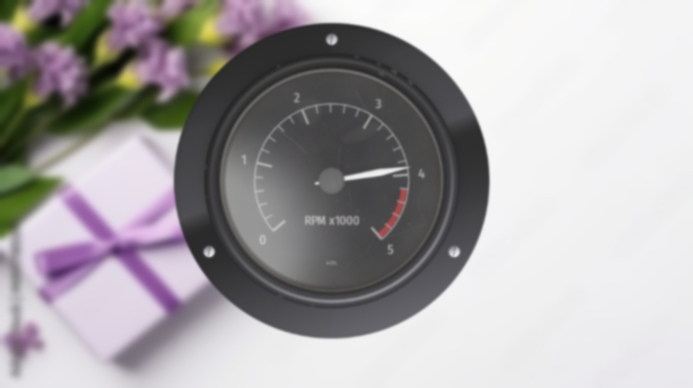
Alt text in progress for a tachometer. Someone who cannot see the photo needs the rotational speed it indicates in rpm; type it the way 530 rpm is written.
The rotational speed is 3900 rpm
